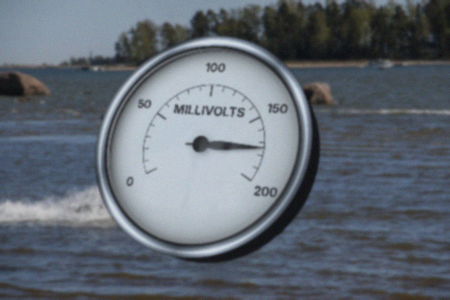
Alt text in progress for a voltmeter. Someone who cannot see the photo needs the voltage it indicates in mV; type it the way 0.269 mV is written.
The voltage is 175 mV
